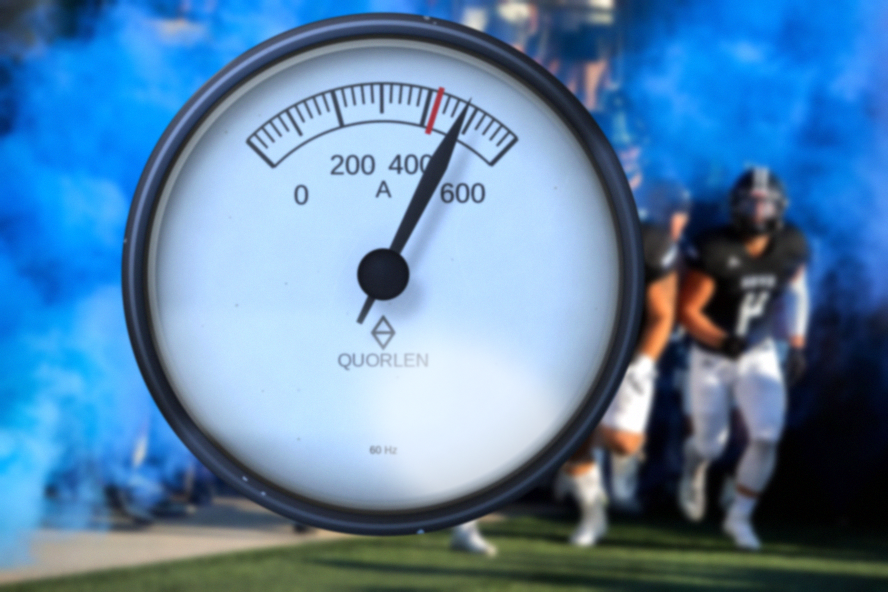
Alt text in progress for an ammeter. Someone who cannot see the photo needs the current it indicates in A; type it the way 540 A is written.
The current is 480 A
